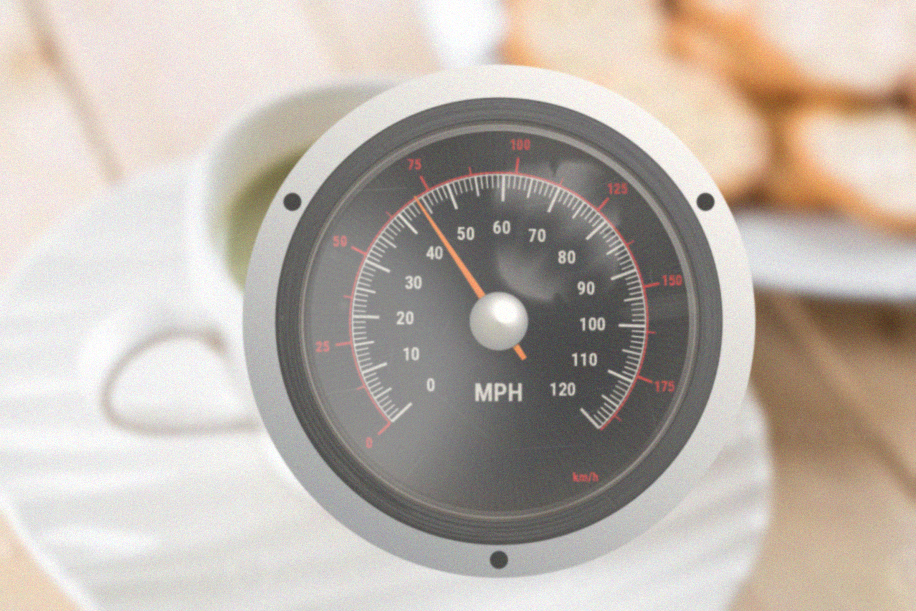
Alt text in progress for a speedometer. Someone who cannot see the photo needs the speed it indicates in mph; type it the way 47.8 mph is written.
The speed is 44 mph
